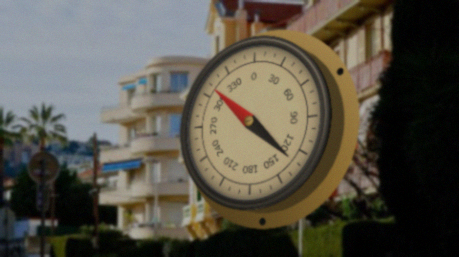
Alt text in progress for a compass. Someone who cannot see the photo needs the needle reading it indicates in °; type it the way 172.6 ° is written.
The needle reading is 310 °
